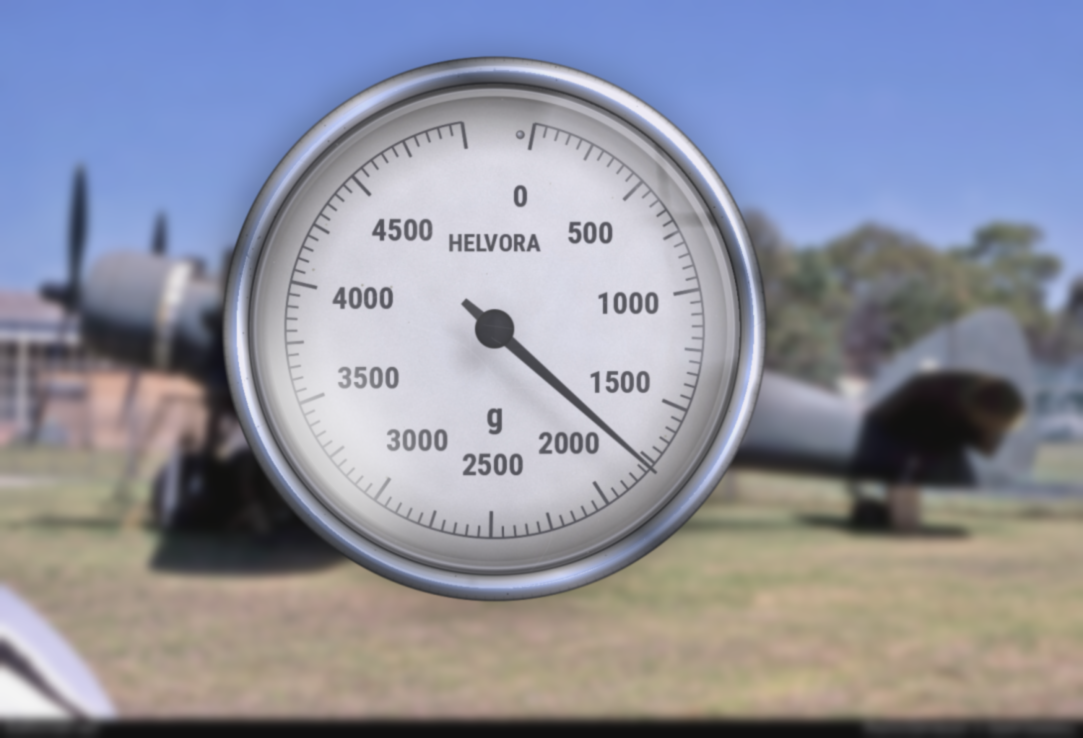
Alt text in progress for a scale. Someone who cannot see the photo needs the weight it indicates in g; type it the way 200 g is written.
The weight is 1775 g
